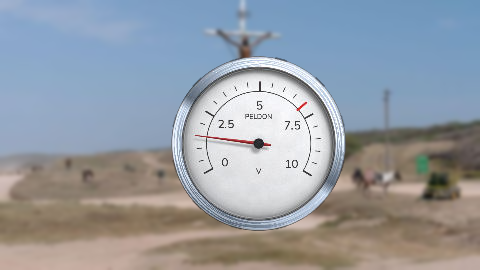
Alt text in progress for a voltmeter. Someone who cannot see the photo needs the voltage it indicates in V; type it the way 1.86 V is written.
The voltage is 1.5 V
